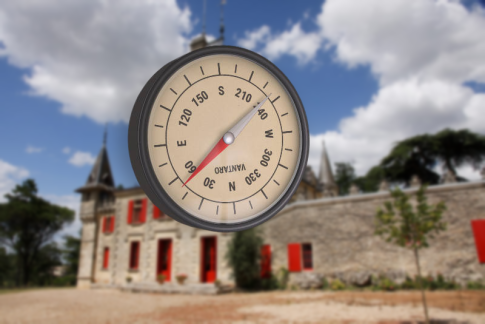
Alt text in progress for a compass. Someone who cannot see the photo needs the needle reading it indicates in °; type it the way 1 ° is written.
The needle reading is 52.5 °
